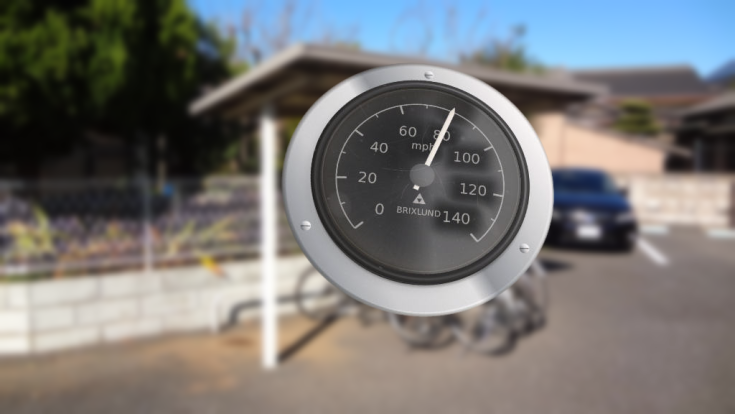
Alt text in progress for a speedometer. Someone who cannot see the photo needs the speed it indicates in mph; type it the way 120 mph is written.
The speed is 80 mph
